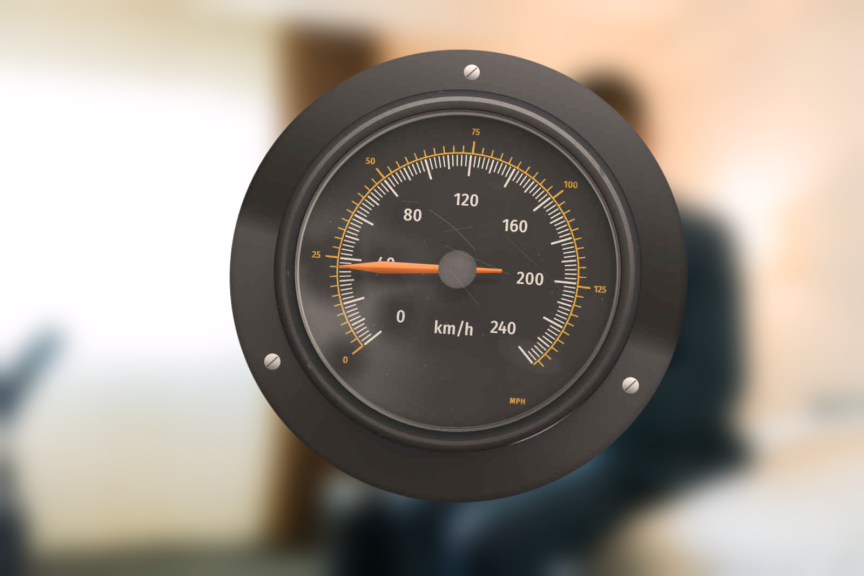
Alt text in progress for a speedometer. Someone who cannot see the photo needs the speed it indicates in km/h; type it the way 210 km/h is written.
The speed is 36 km/h
